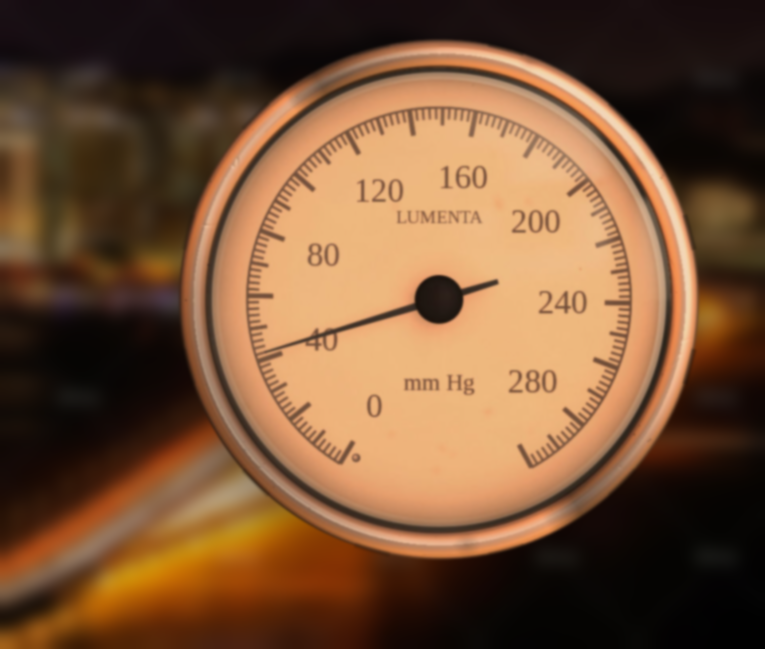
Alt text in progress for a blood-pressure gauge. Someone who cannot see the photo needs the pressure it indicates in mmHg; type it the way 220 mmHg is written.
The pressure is 42 mmHg
